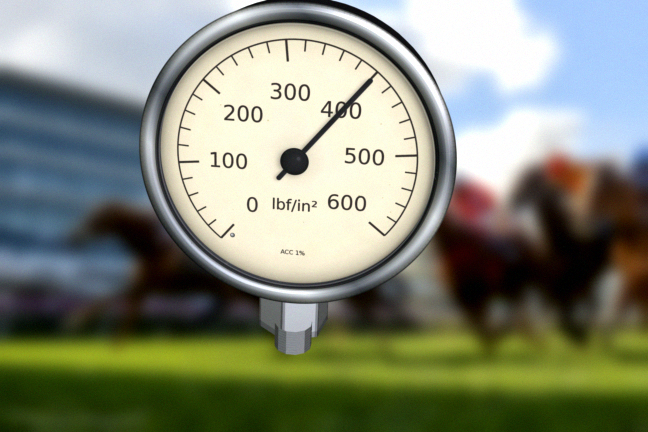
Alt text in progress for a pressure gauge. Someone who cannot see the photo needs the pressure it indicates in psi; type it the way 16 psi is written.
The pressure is 400 psi
